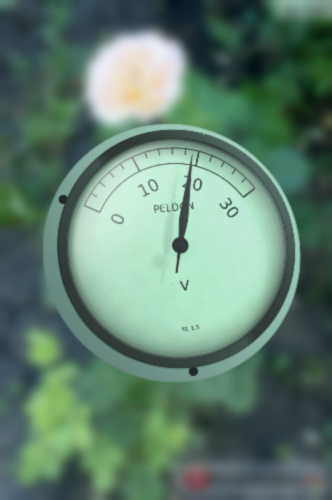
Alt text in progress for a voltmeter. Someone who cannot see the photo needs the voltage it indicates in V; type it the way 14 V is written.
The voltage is 19 V
